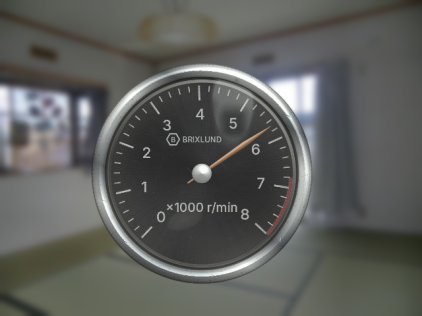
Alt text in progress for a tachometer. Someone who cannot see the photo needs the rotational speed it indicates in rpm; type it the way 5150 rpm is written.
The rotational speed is 5700 rpm
